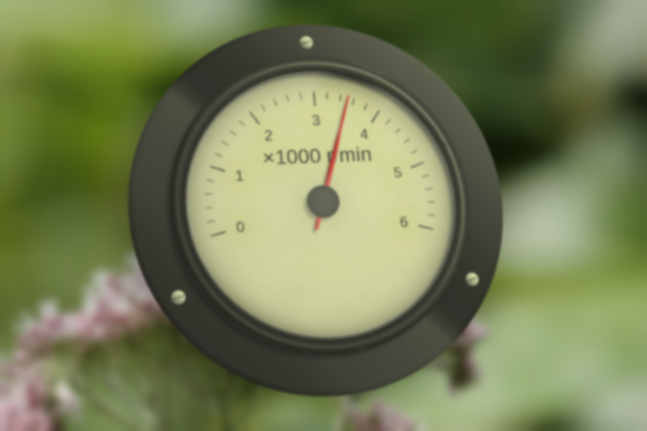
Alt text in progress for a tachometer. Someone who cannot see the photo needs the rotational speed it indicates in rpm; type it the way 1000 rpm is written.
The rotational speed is 3500 rpm
